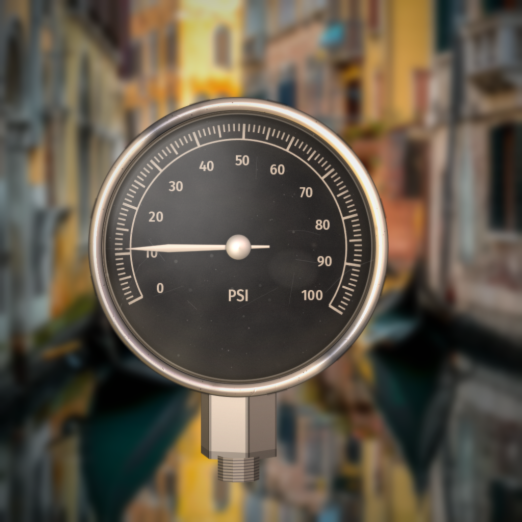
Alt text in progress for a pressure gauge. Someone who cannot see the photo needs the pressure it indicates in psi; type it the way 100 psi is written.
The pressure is 11 psi
